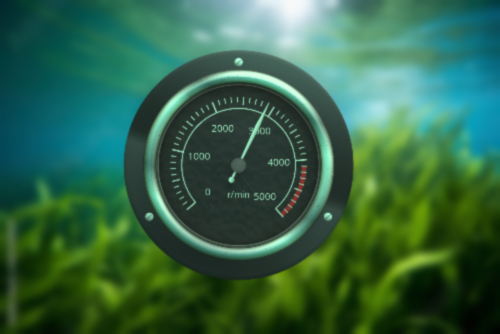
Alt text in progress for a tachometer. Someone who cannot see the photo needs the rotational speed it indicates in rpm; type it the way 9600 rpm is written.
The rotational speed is 2900 rpm
